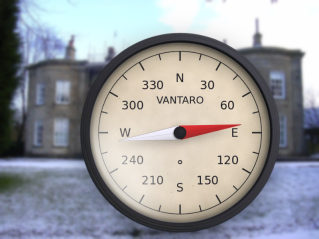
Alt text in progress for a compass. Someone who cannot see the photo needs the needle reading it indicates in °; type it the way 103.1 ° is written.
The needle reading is 82.5 °
